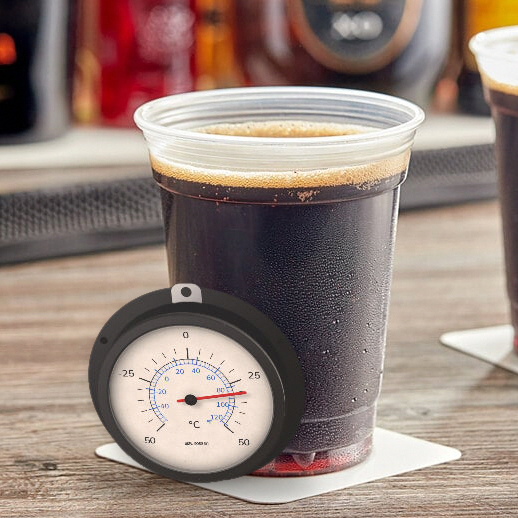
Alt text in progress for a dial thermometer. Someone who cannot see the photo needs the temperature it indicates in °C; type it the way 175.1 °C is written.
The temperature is 30 °C
